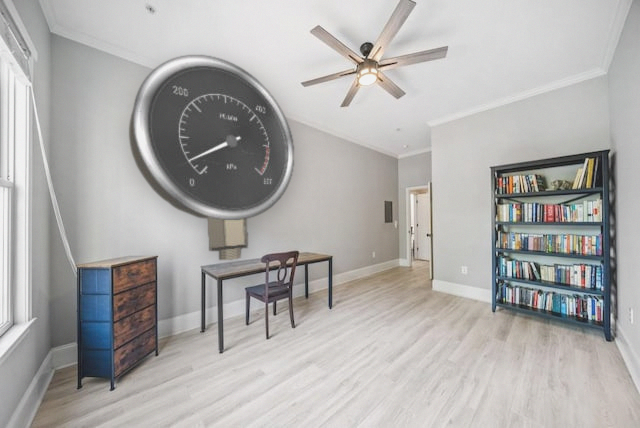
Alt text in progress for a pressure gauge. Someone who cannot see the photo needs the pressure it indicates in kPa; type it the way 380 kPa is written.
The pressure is 40 kPa
